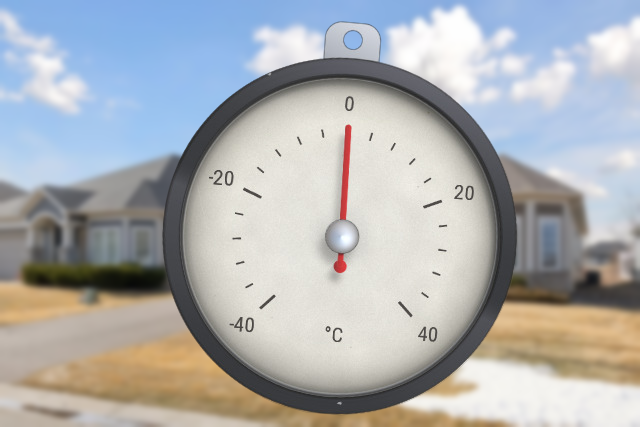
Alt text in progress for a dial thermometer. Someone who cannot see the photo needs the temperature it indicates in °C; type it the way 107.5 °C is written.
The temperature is 0 °C
